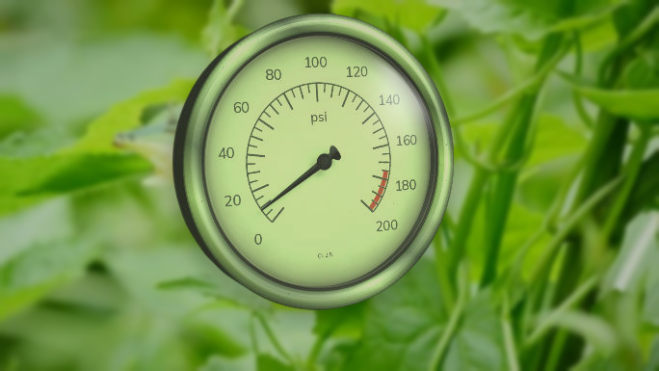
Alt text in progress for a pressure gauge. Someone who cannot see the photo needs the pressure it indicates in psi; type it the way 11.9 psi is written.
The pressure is 10 psi
